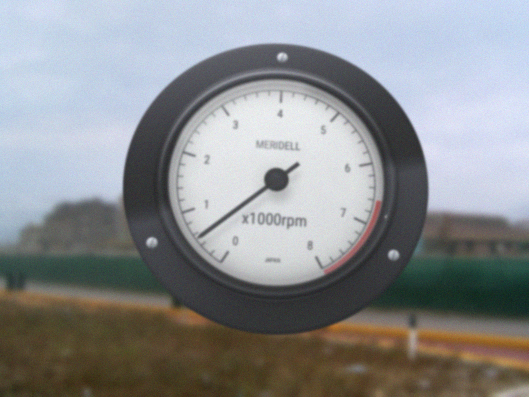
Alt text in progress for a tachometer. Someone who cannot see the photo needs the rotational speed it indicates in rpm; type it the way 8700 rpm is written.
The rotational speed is 500 rpm
